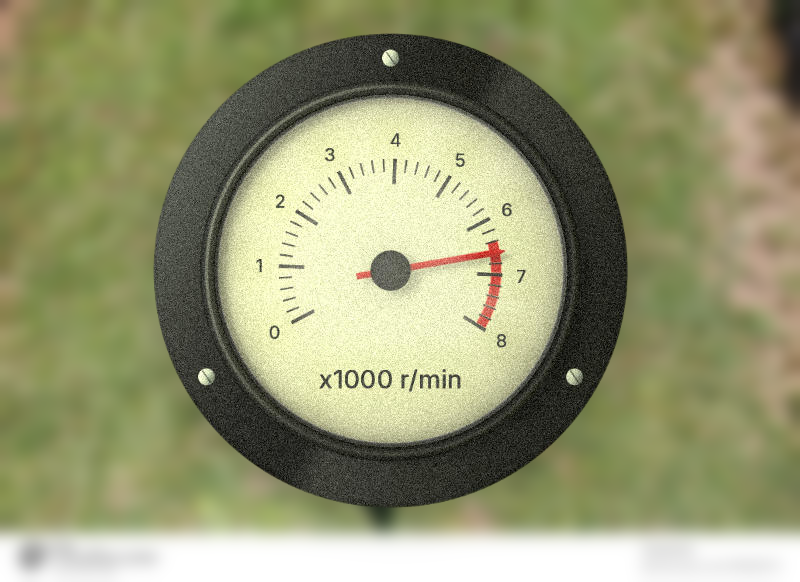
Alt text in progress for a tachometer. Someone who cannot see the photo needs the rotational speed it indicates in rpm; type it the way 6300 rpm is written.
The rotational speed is 6600 rpm
